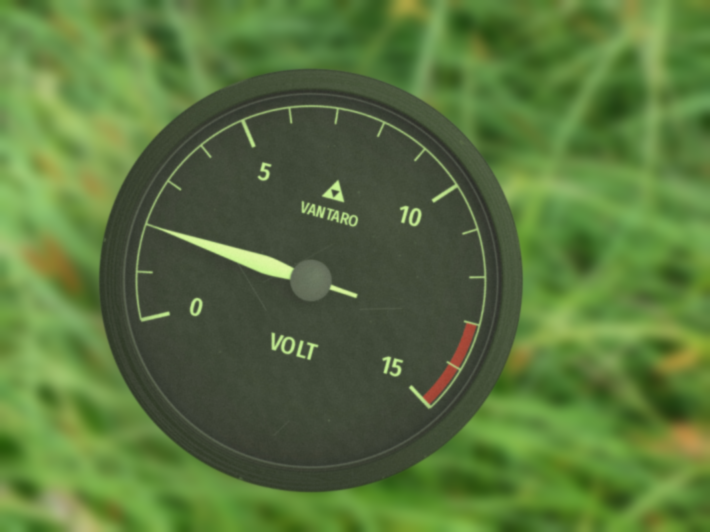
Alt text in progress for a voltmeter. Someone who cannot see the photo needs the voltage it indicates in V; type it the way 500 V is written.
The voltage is 2 V
